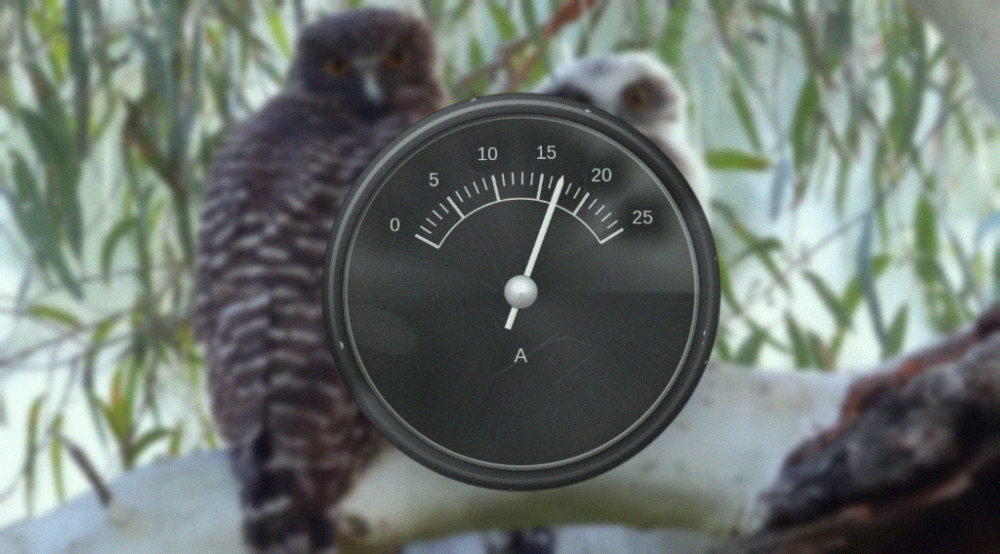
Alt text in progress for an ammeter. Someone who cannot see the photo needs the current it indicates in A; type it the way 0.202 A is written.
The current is 17 A
